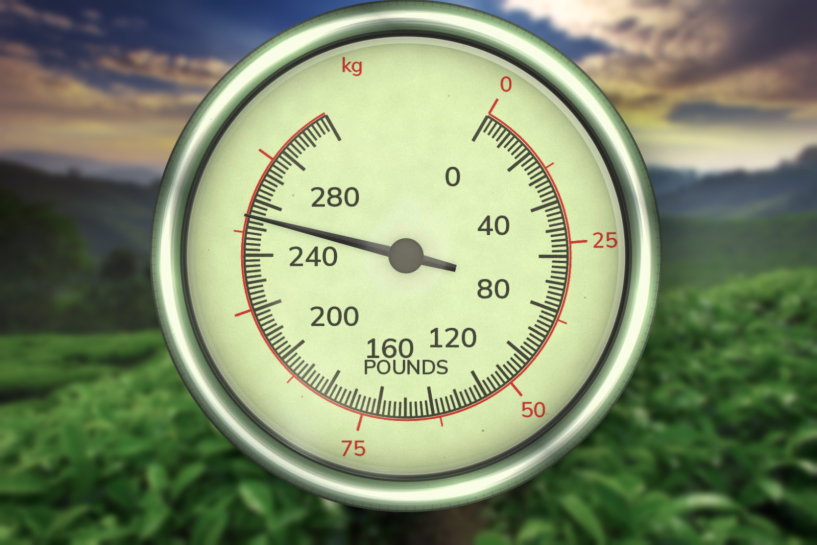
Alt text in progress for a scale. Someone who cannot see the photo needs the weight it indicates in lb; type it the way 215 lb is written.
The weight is 254 lb
